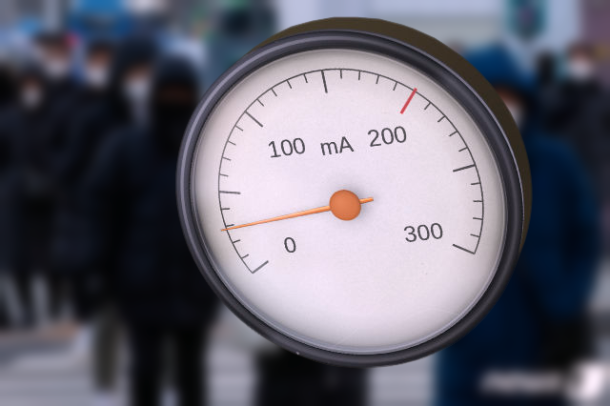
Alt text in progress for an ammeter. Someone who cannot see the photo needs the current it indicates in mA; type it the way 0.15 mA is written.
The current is 30 mA
